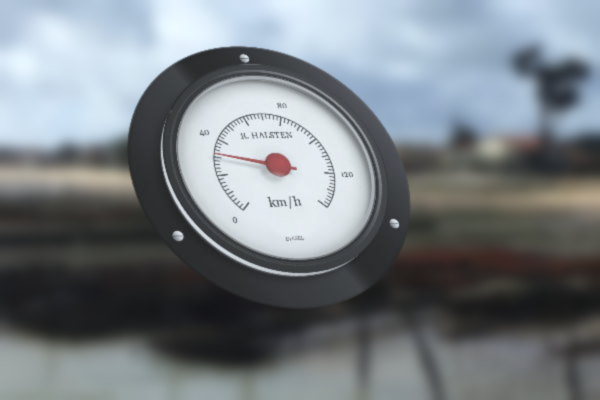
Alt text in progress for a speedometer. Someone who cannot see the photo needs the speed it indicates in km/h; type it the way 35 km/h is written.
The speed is 30 km/h
